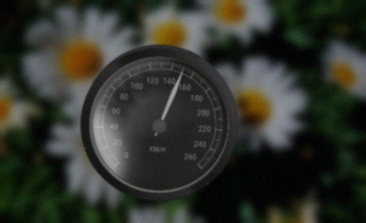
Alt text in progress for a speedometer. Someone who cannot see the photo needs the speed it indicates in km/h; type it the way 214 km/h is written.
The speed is 150 km/h
